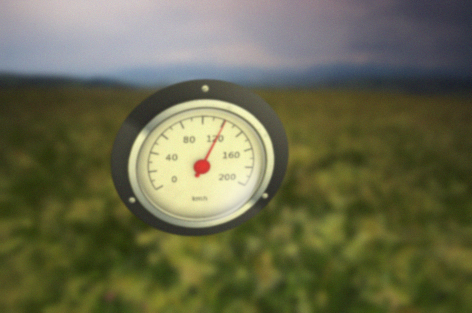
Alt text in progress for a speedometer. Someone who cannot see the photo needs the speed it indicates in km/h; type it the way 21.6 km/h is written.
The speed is 120 km/h
